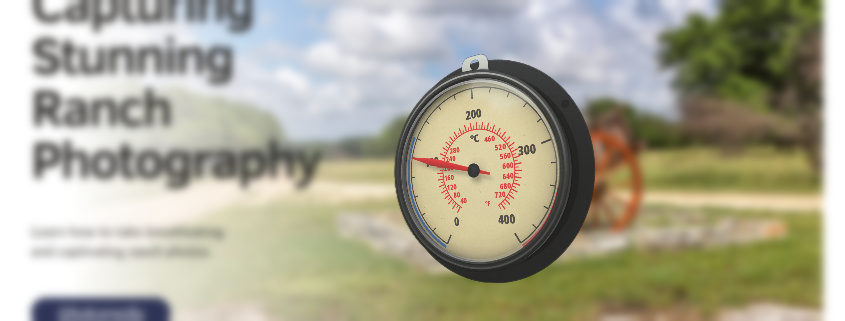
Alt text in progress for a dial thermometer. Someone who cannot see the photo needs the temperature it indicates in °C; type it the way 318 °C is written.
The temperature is 100 °C
